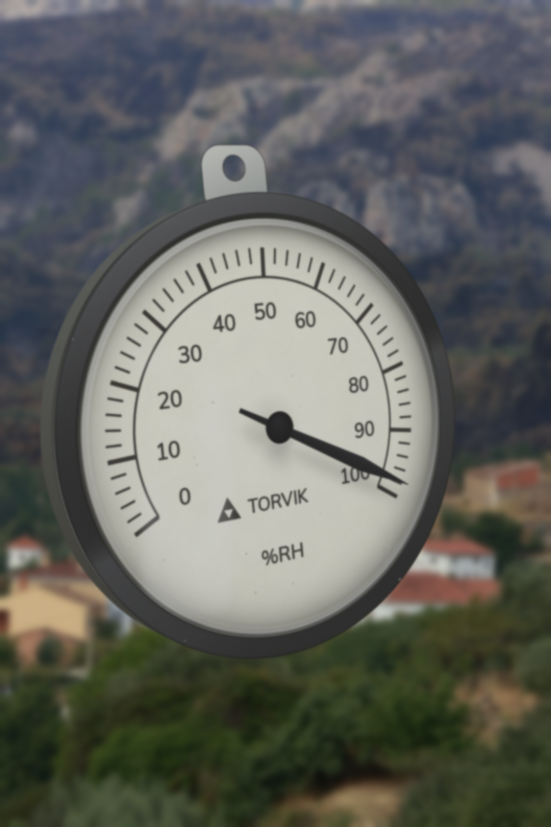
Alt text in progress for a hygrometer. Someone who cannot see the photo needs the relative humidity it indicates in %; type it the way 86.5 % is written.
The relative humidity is 98 %
